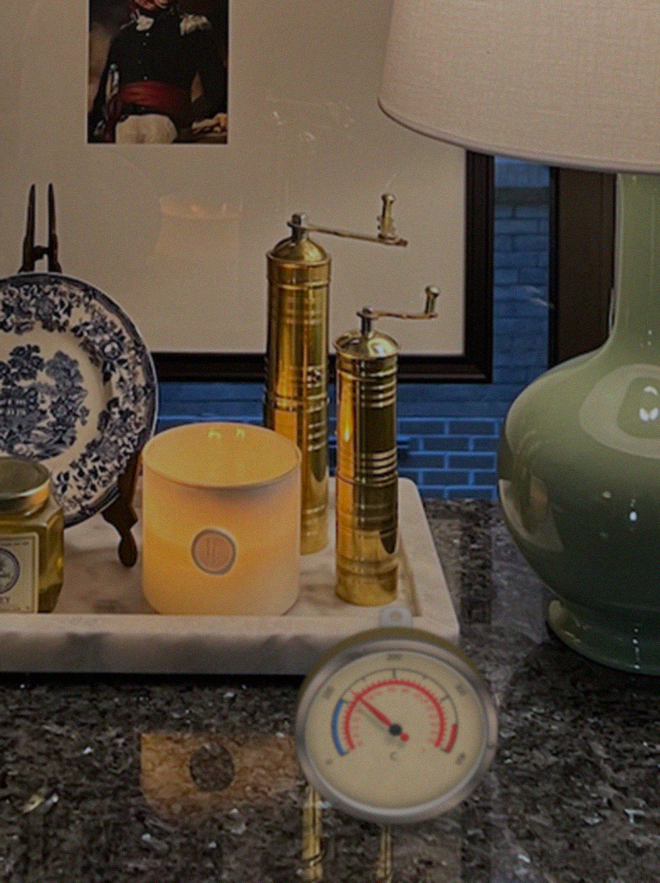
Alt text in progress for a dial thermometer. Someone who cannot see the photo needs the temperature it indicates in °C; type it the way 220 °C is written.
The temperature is 125 °C
